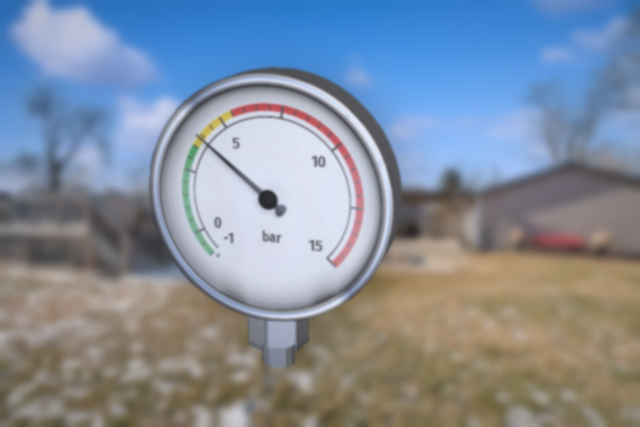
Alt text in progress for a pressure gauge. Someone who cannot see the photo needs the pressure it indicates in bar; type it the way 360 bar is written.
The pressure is 4 bar
